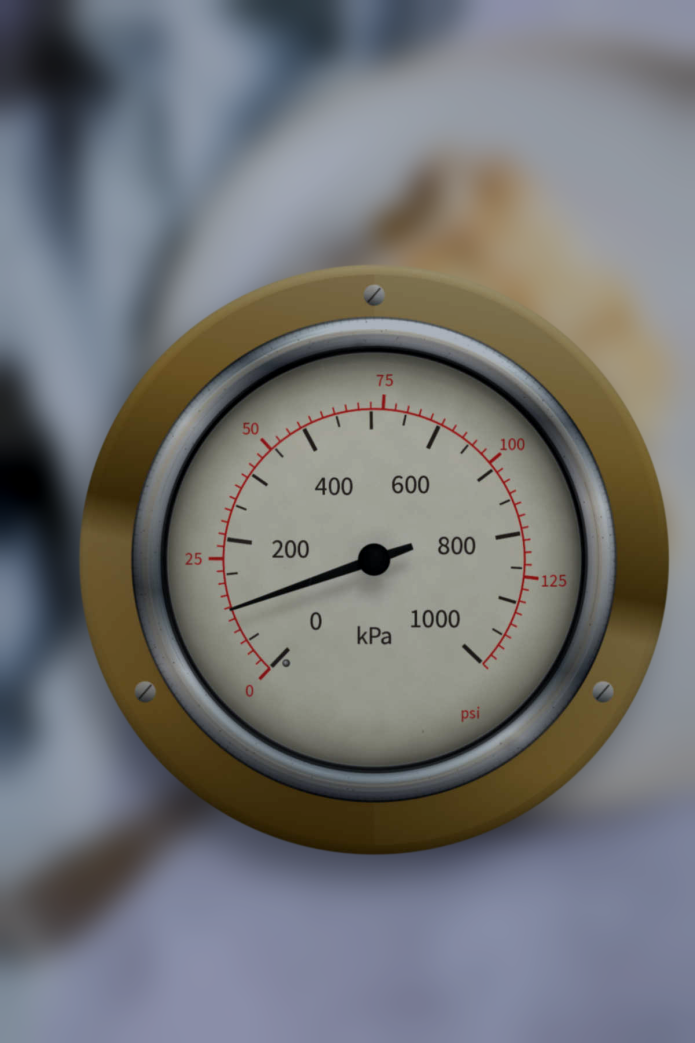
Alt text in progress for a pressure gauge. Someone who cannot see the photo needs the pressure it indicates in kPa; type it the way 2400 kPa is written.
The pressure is 100 kPa
